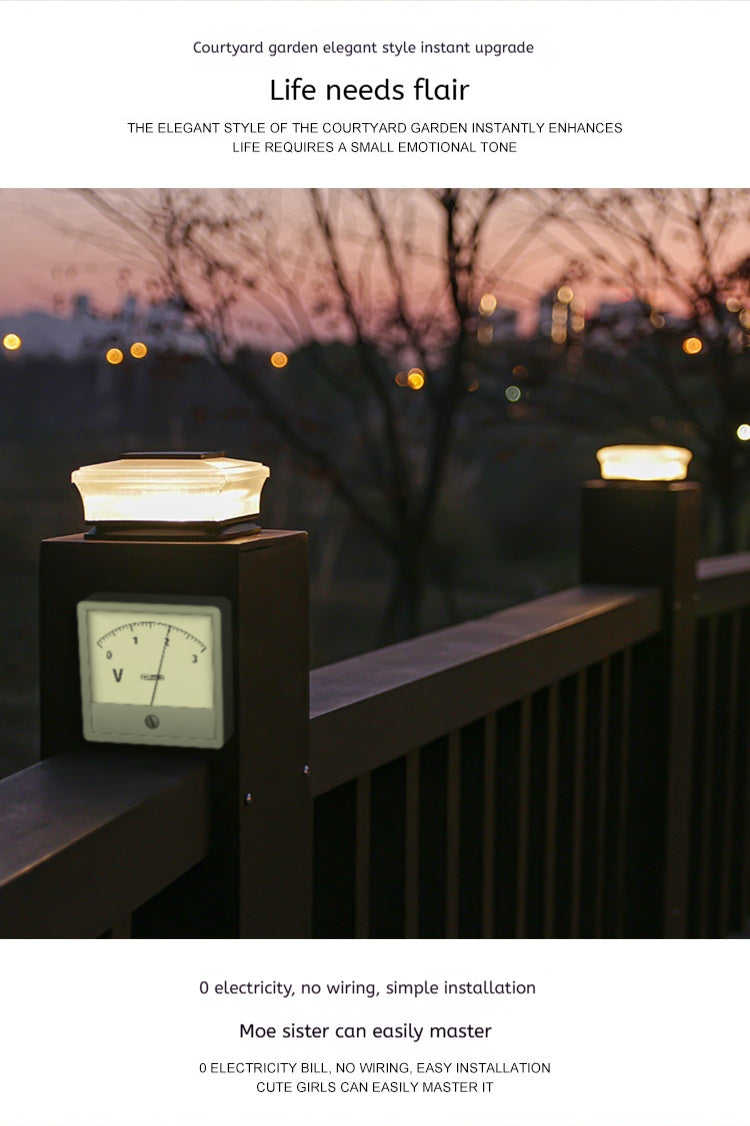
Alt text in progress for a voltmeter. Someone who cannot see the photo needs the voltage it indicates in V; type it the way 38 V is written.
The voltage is 2 V
